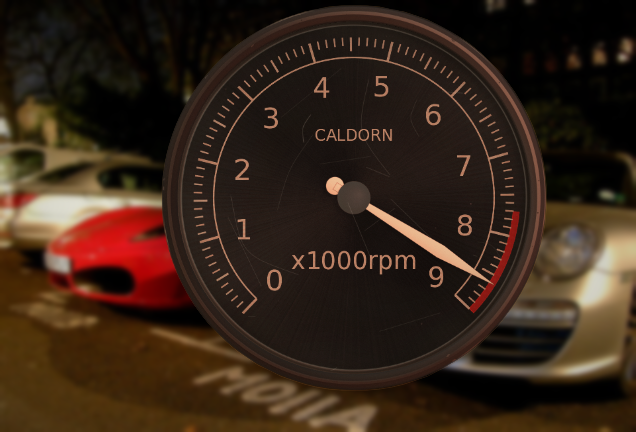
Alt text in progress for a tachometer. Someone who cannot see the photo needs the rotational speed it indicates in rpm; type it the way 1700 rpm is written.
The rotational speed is 8600 rpm
